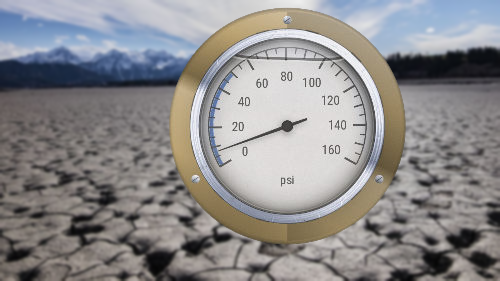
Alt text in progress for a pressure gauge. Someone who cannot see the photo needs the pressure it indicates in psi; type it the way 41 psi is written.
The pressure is 7.5 psi
